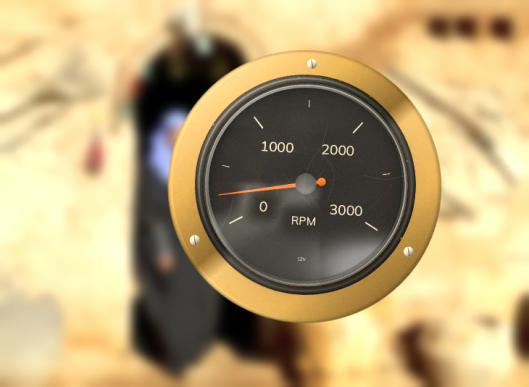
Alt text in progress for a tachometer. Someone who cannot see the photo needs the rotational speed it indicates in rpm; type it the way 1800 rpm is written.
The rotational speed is 250 rpm
